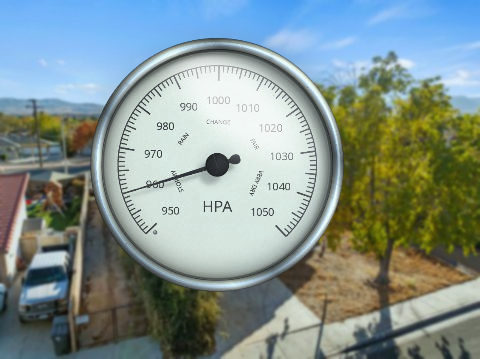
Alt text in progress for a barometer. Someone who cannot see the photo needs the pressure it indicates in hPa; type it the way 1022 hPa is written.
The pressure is 960 hPa
